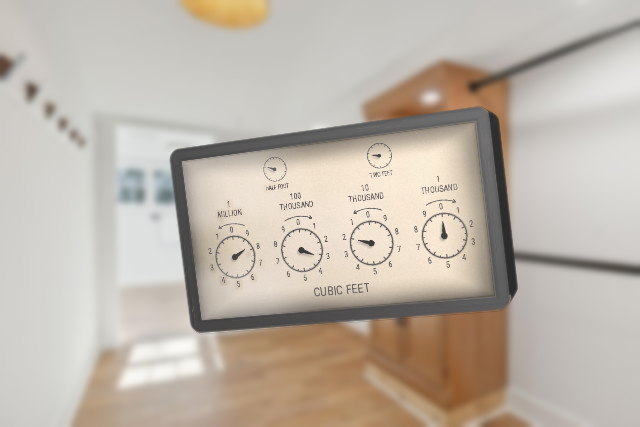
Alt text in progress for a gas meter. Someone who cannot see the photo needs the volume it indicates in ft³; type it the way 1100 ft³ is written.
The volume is 832000 ft³
